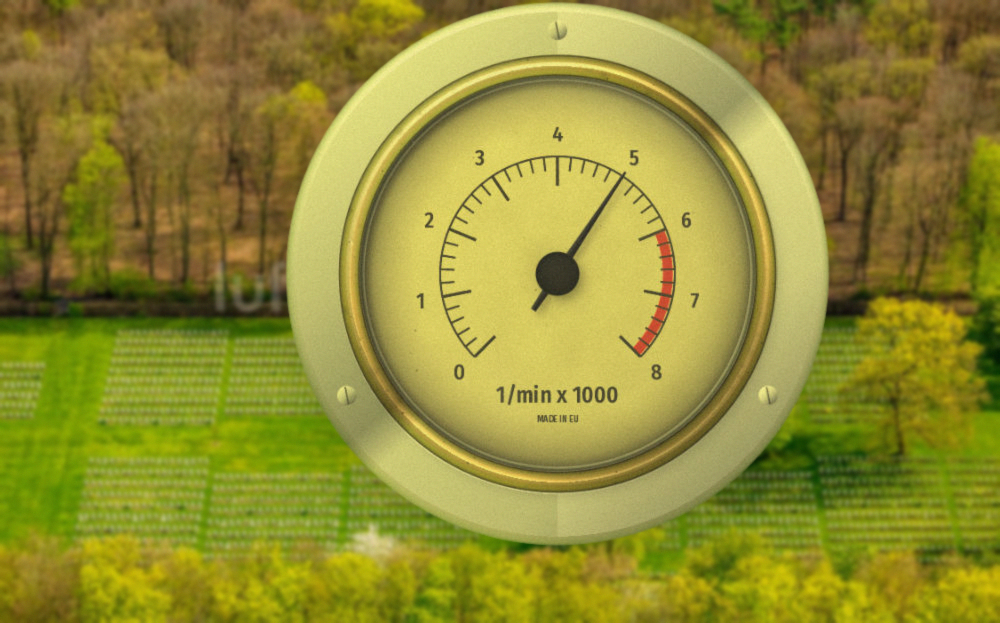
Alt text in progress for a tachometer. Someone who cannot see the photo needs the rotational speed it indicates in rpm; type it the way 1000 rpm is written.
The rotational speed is 5000 rpm
